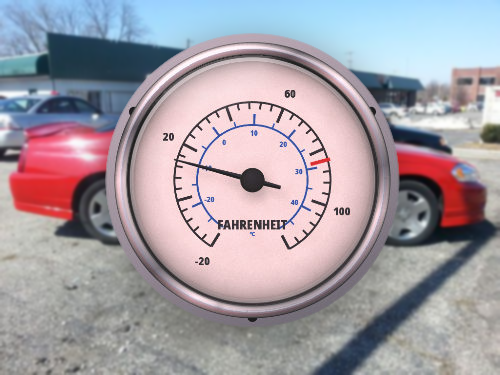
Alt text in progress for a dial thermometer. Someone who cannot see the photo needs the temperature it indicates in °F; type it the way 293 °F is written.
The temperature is 14 °F
